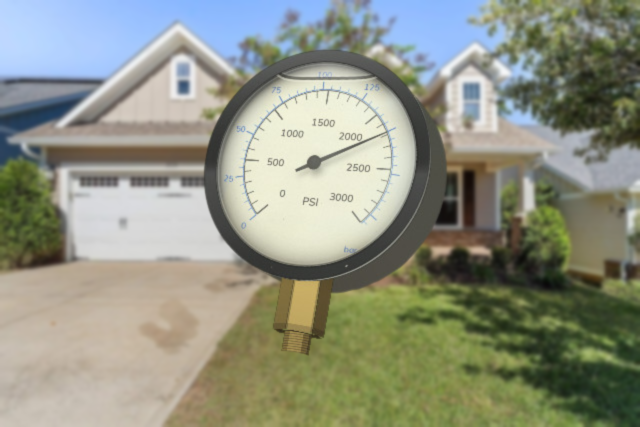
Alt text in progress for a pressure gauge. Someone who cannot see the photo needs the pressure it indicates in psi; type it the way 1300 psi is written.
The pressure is 2200 psi
